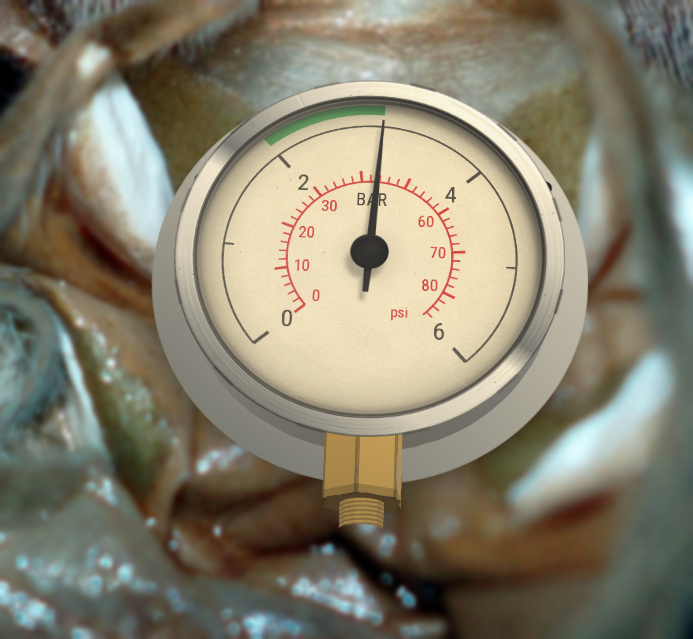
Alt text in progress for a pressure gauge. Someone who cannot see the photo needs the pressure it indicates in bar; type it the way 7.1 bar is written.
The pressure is 3 bar
